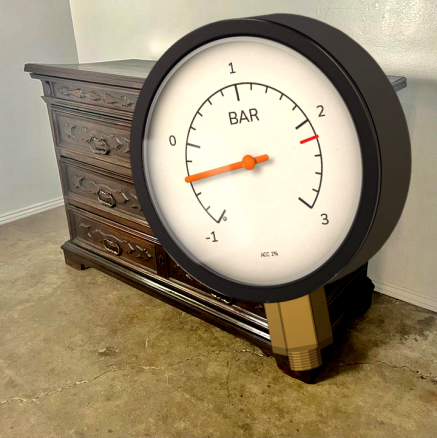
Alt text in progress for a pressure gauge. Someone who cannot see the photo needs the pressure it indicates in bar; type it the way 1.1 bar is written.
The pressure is -0.4 bar
